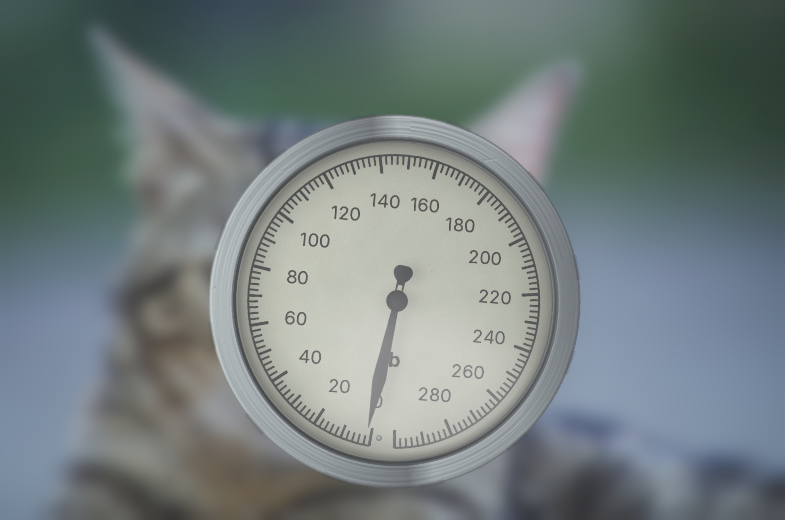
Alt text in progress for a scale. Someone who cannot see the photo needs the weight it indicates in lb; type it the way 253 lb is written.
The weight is 2 lb
